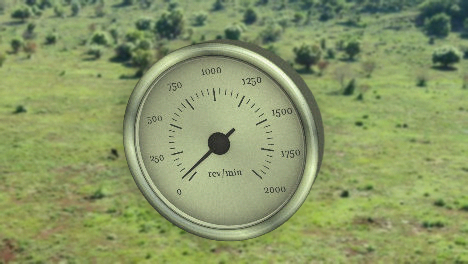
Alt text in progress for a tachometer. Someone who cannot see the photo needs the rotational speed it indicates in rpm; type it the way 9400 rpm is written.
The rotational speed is 50 rpm
